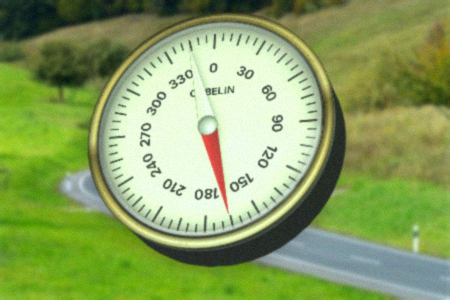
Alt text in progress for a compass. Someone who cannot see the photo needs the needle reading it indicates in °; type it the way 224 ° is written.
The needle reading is 165 °
